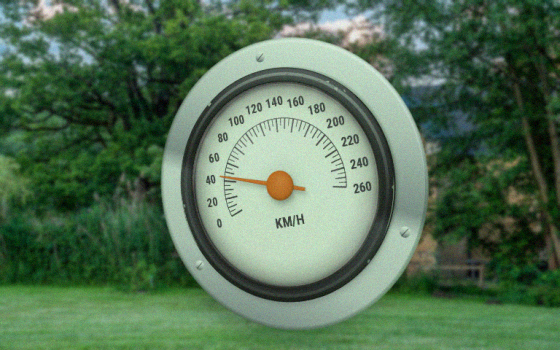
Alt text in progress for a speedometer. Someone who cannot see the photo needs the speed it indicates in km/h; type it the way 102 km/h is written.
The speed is 45 km/h
